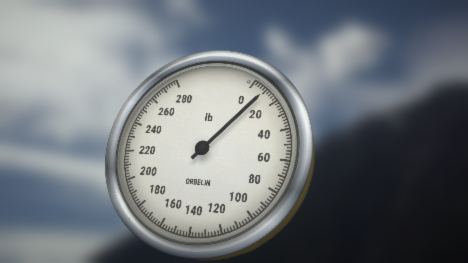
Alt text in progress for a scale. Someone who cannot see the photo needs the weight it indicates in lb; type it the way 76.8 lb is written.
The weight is 10 lb
